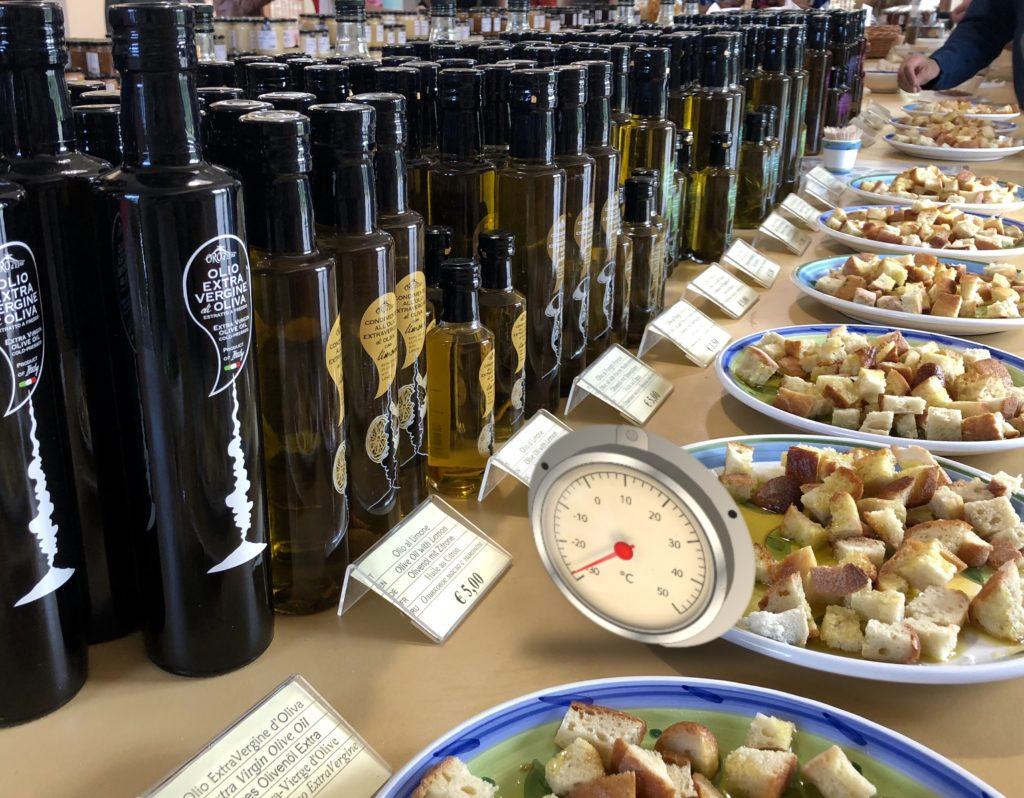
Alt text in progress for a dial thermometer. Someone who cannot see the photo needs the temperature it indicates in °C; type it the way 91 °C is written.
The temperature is -28 °C
